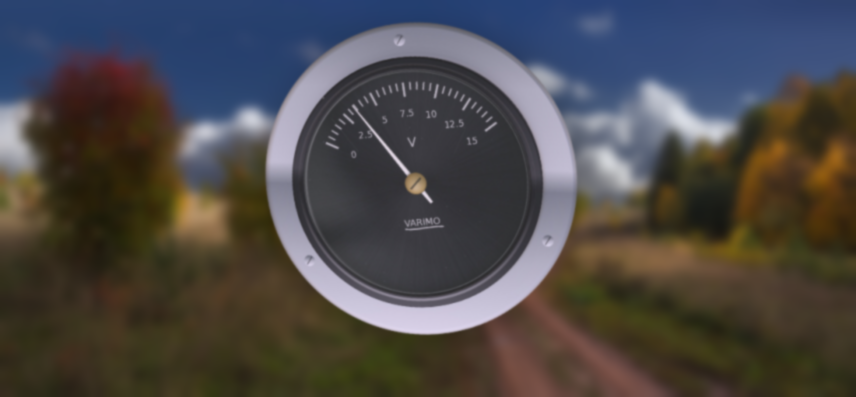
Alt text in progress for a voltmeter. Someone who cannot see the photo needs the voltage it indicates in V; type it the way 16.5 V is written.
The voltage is 3.5 V
